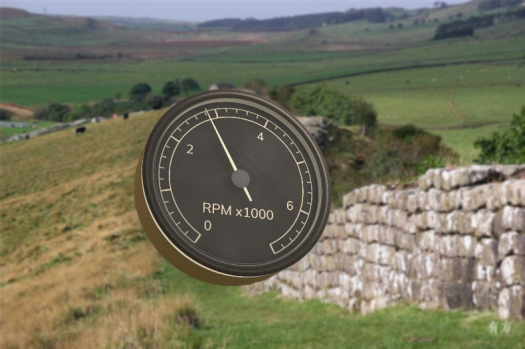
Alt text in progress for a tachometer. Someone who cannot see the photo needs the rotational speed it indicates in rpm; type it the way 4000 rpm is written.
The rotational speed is 2800 rpm
